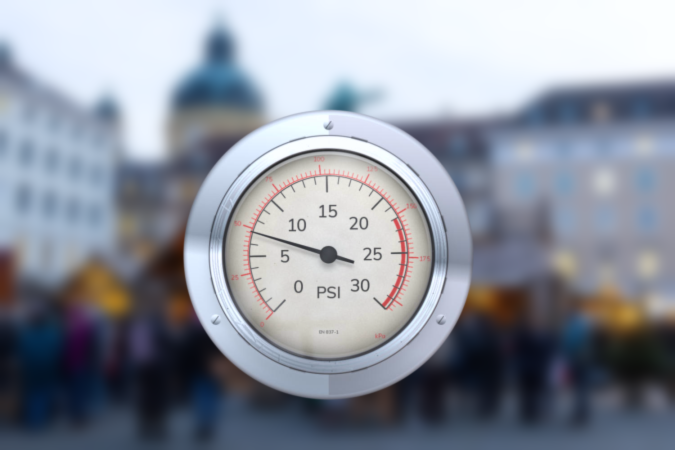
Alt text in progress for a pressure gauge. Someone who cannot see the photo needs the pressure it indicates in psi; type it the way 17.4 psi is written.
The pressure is 7 psi
